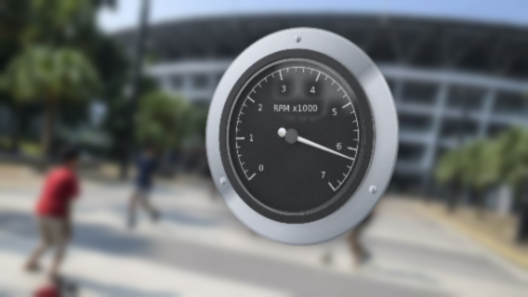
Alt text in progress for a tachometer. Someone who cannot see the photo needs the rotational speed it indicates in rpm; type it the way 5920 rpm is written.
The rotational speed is 6200 rpm
